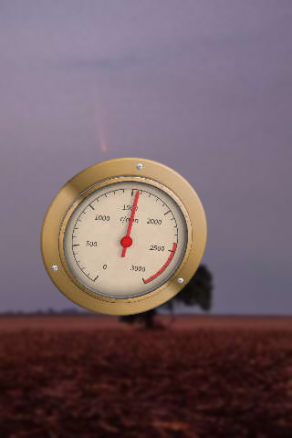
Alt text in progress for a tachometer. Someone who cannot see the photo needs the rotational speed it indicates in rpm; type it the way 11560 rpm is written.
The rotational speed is 1550 rpm
